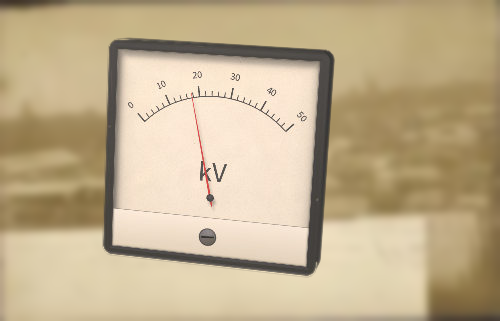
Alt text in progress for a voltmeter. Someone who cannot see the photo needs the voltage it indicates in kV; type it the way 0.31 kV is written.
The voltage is 18 kV
